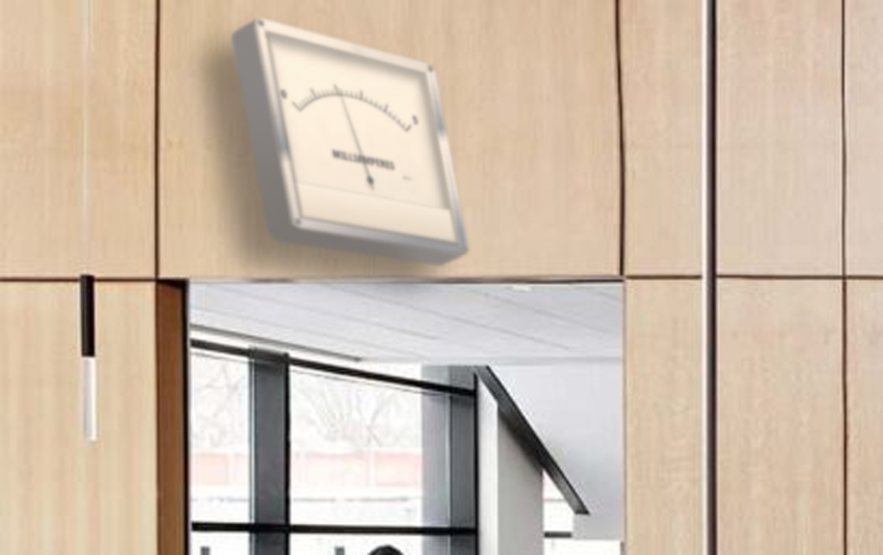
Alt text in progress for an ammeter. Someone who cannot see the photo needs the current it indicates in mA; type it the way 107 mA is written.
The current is 2 mA
